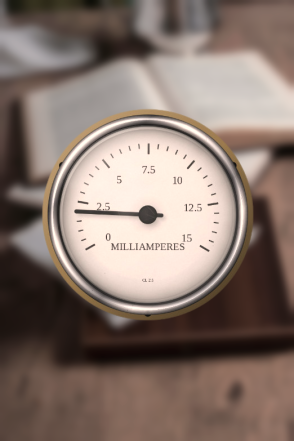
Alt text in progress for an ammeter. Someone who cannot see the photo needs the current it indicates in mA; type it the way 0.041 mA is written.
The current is 2 mA
